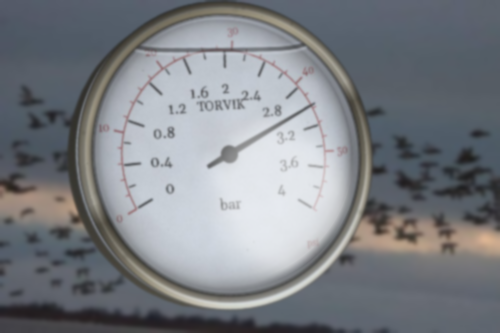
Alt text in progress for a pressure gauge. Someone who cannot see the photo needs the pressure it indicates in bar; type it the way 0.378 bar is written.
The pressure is 3 bar
